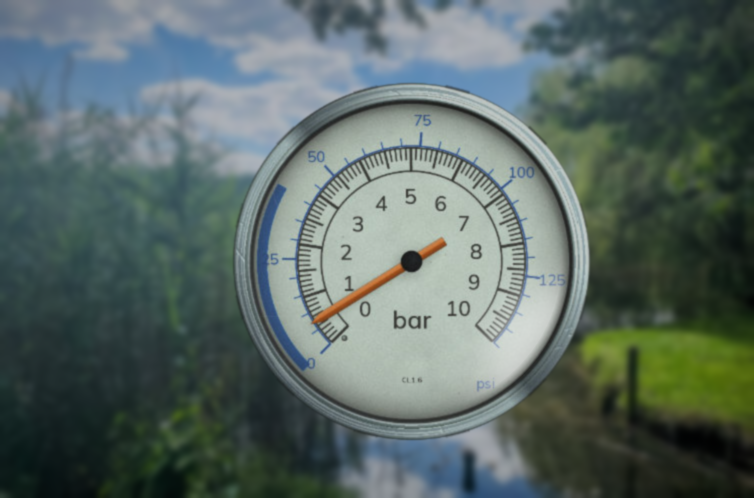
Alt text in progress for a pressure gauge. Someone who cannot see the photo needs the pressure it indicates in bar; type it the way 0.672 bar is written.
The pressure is 0.5 bar
